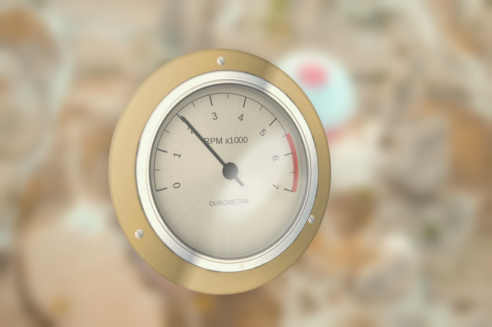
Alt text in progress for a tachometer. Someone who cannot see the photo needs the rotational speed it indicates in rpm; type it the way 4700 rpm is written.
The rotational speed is 2000 rpm
